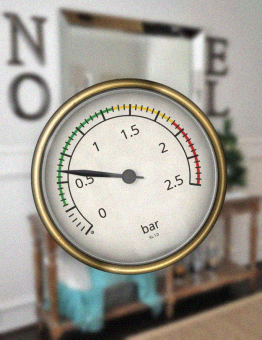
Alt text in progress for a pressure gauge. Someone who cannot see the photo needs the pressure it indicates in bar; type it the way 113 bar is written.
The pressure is 0.6 bar
